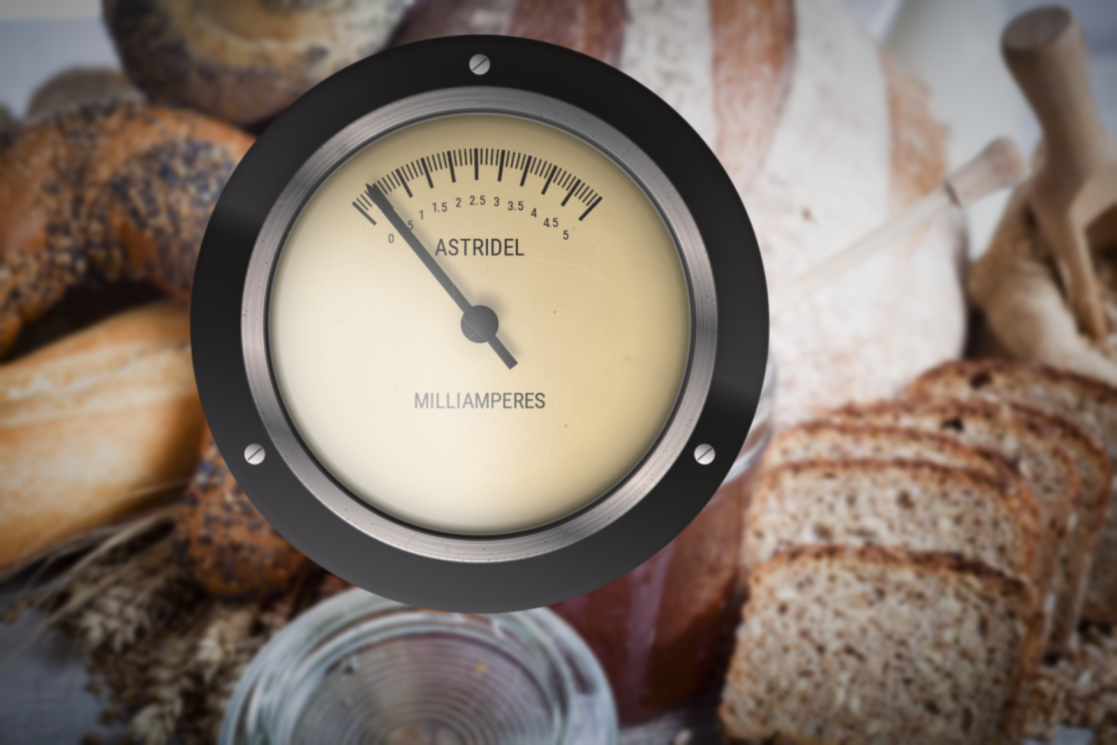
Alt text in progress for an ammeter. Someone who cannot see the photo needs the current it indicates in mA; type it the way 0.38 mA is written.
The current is 0.4 mA
